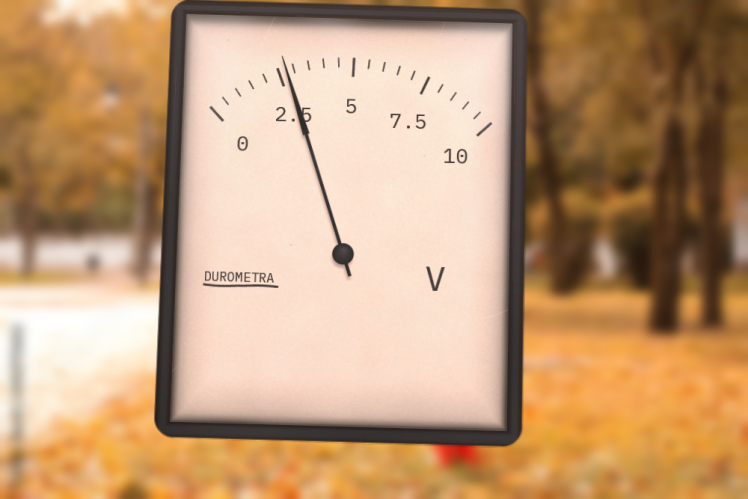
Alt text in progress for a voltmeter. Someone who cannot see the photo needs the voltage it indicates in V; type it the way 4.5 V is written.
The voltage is 2.75 V
